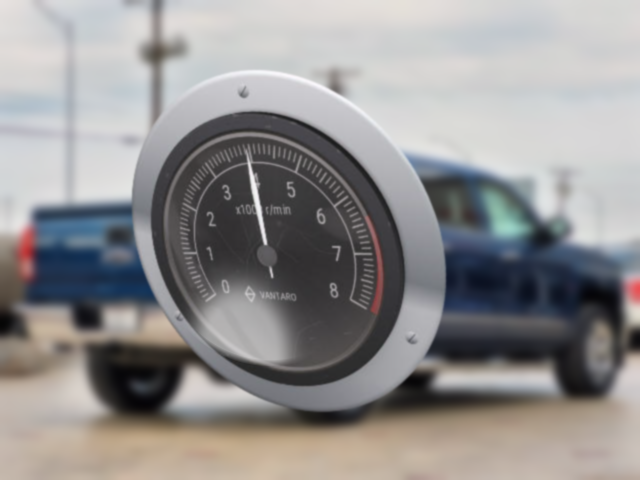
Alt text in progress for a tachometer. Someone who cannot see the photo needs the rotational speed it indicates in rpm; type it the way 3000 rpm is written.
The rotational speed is 4000 rpm
